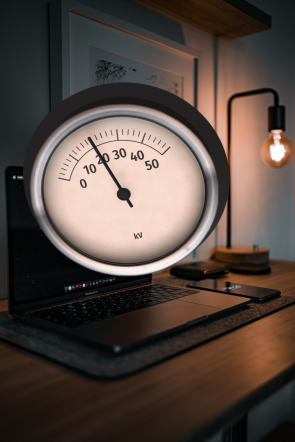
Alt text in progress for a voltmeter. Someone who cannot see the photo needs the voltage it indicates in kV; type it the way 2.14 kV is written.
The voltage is 20 kV
